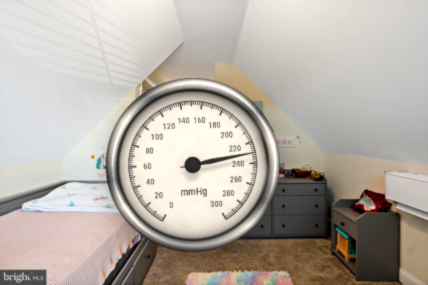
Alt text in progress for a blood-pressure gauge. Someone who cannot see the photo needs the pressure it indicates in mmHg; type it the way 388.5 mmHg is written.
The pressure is 230 mmHg
